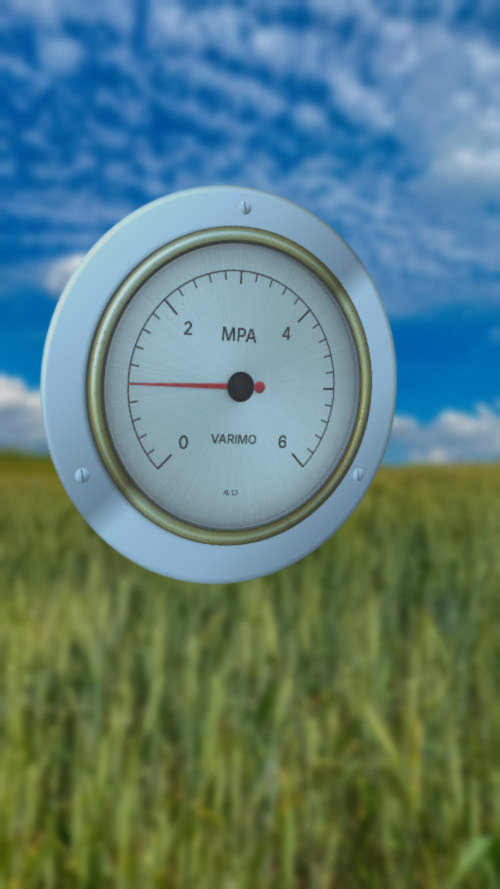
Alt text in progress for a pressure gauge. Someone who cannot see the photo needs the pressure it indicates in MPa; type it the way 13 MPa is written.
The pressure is 1 MPa
